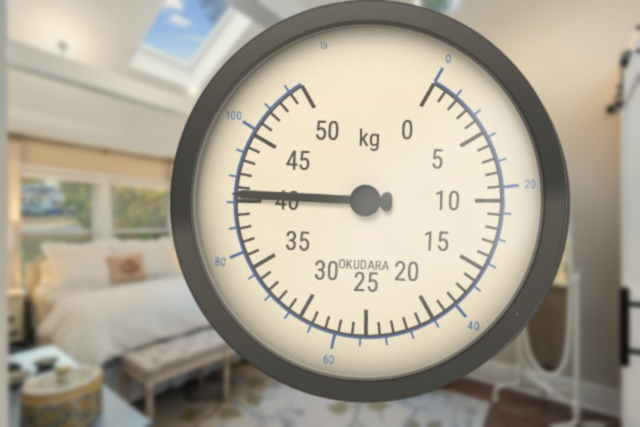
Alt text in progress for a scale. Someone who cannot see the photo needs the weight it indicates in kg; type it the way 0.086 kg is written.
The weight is 40.5 kg
